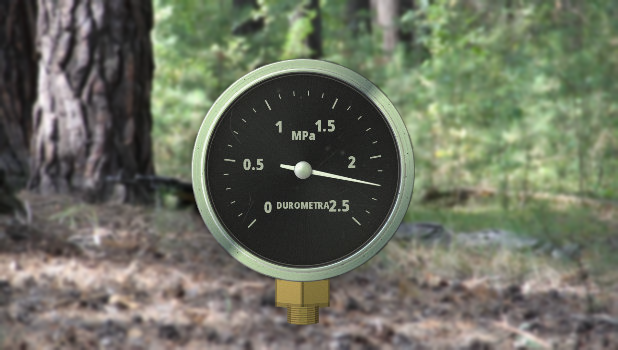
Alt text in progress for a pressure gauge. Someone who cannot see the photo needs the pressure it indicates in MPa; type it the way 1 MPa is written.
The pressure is 2.2 MPa
